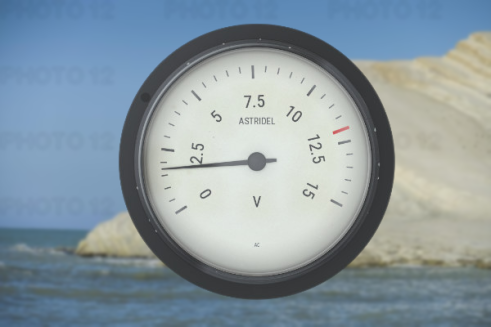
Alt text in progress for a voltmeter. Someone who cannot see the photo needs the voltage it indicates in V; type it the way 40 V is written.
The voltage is 1.75 V
